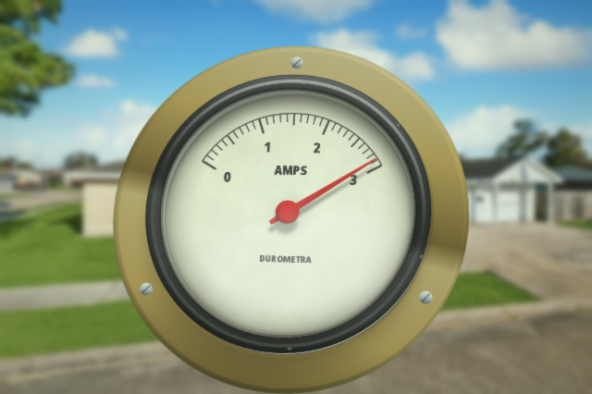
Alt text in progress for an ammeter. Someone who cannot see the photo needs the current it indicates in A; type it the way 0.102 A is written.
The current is 2.9 A
